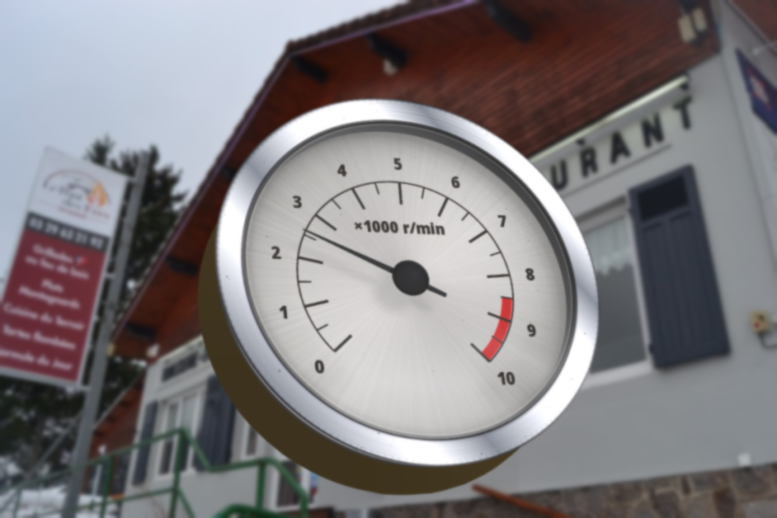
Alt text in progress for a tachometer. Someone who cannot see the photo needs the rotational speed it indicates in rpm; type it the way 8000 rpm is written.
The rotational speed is 2500 rpm
